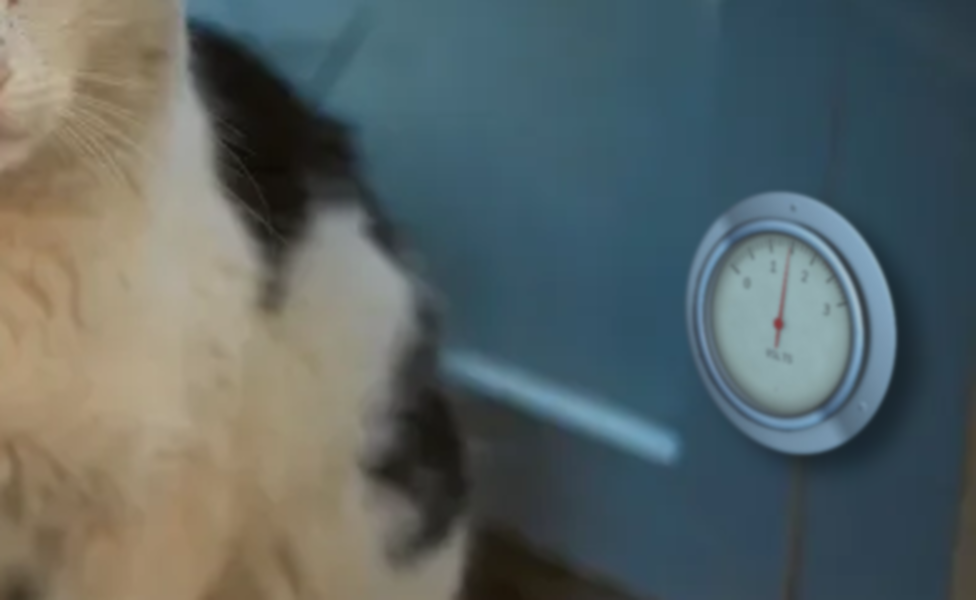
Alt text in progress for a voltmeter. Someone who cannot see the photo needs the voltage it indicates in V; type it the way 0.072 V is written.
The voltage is 1.5 V
